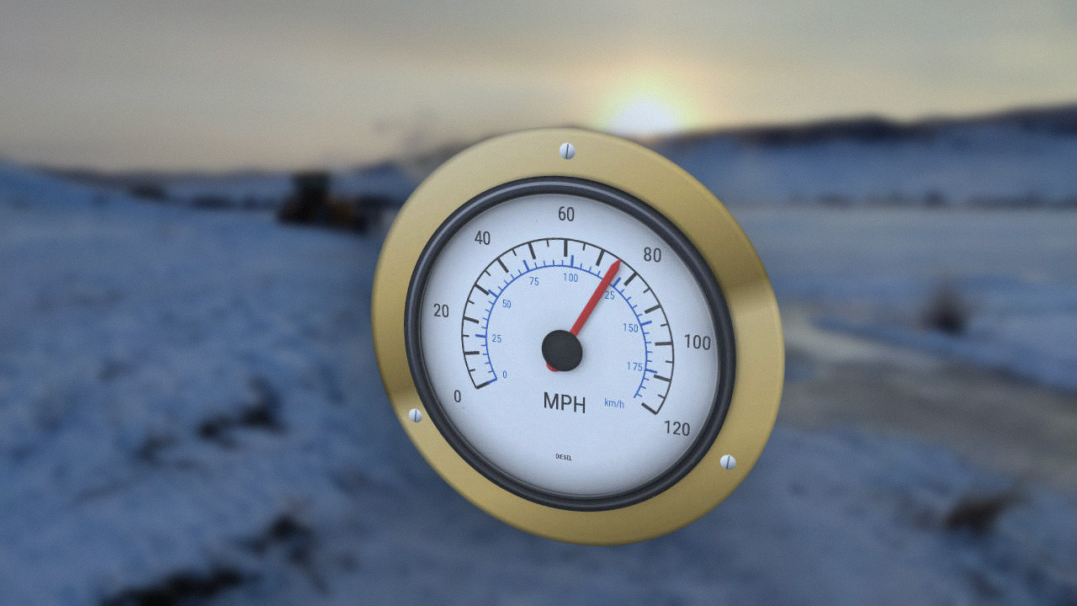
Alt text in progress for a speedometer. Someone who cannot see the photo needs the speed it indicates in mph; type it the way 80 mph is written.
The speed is 75 mph
